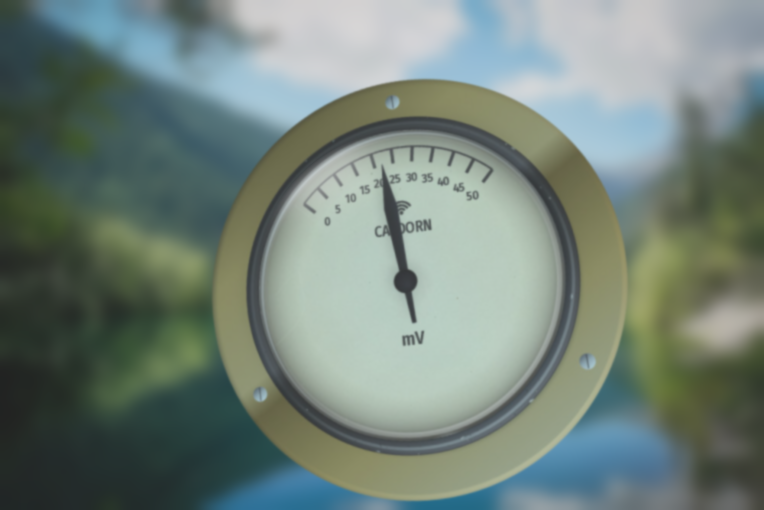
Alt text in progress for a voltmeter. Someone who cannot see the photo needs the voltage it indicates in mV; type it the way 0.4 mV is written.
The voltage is 22.5 mV
